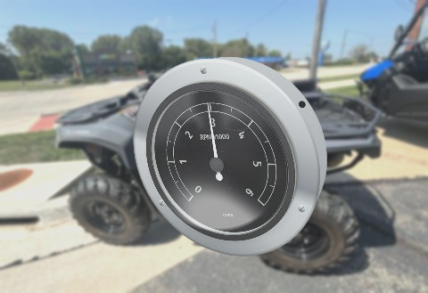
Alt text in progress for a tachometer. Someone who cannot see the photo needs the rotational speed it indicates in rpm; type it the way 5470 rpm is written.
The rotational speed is 3000 rpm
